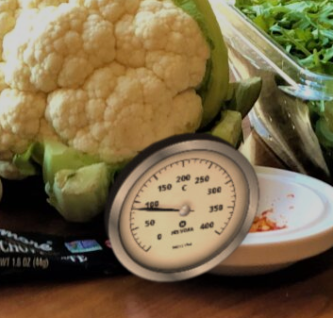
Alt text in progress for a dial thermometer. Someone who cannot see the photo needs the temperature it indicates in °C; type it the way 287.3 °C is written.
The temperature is 90 °C
